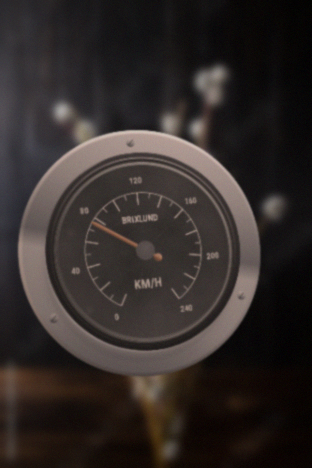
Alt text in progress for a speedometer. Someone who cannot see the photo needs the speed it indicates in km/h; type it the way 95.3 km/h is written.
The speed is 75 km/h
